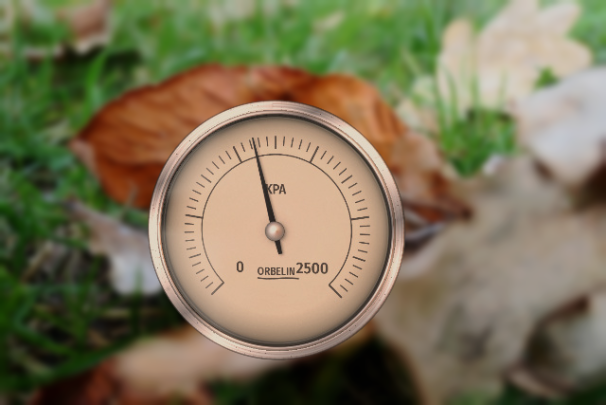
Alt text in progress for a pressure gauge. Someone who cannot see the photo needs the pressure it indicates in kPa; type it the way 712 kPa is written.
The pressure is 1125 kPa
